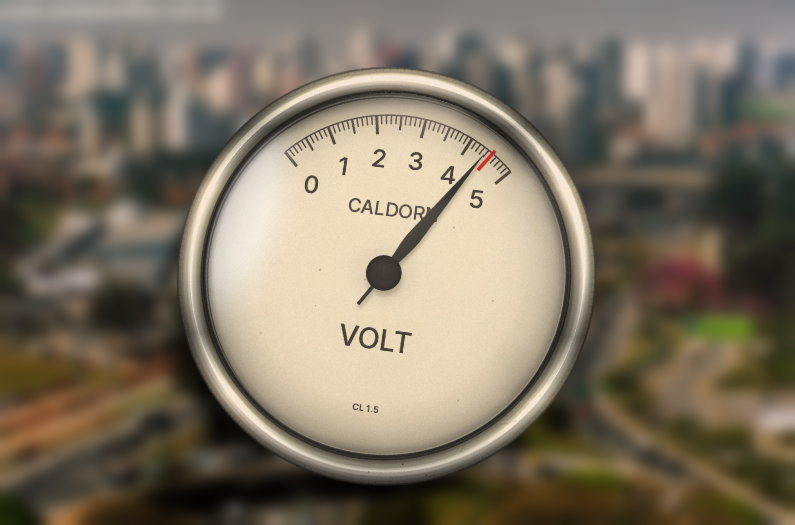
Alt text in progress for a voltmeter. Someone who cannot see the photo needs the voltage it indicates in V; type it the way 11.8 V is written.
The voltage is 4.4 V
